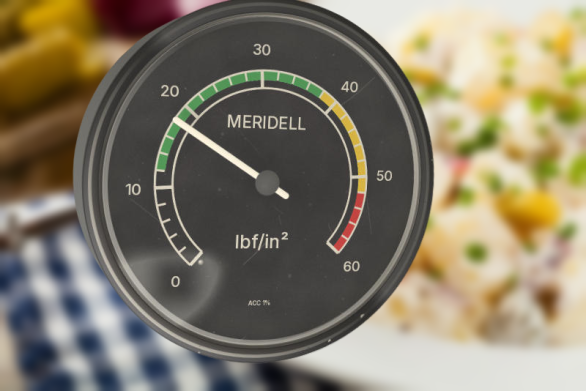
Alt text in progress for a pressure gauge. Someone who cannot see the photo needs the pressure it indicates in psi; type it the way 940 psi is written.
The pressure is 18 psi
